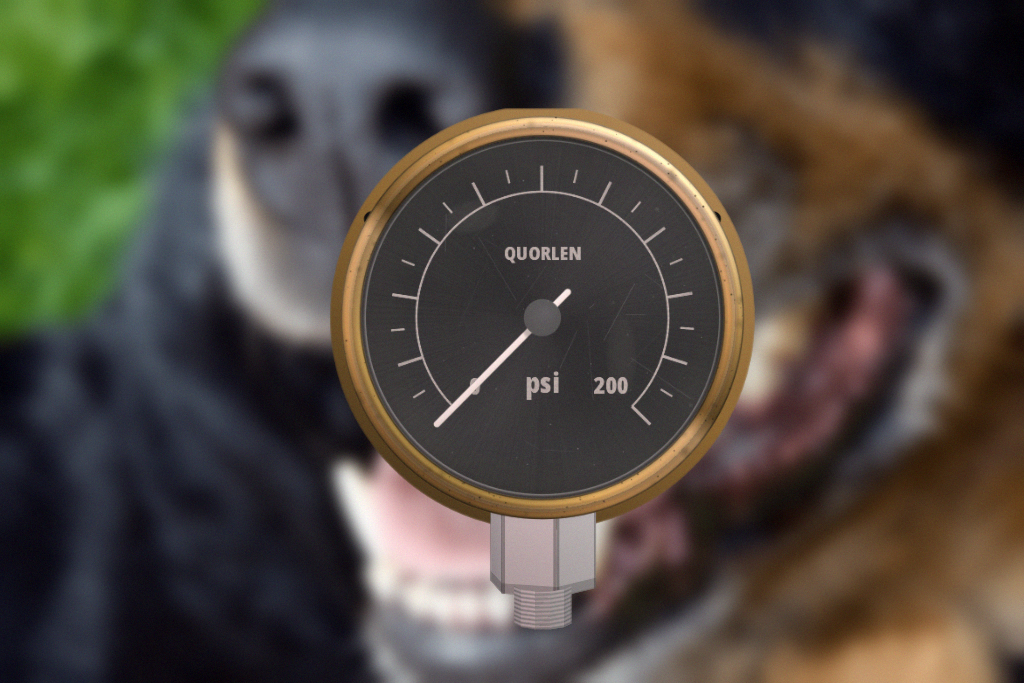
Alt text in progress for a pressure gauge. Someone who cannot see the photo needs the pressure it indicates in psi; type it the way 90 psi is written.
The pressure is 0 psi
